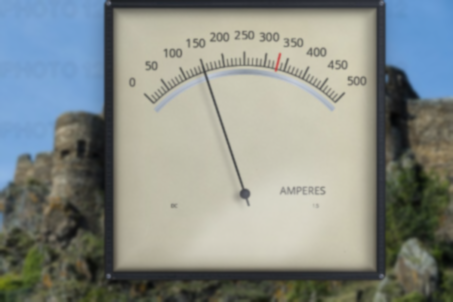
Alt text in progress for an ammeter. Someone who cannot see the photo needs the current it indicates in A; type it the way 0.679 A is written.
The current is 150 A
